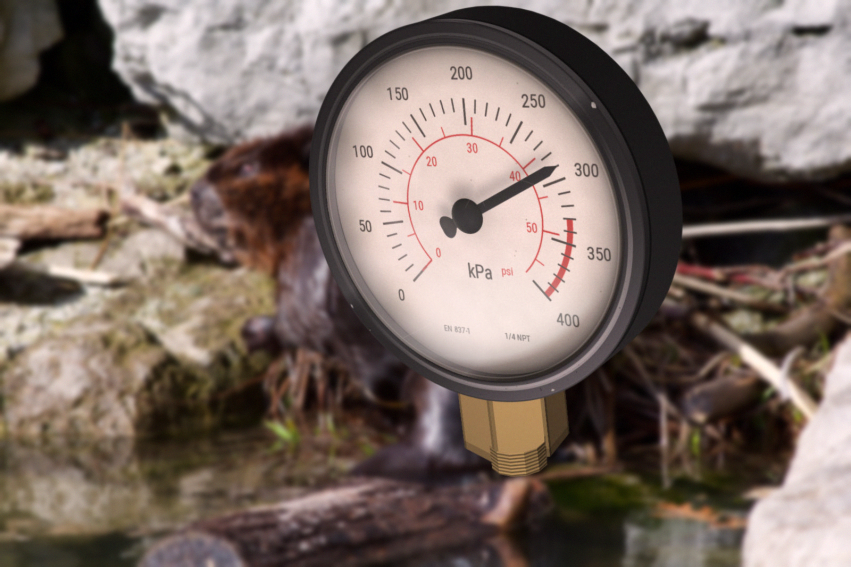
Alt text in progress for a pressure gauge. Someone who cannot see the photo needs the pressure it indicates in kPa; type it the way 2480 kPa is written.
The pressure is 290 kPa
